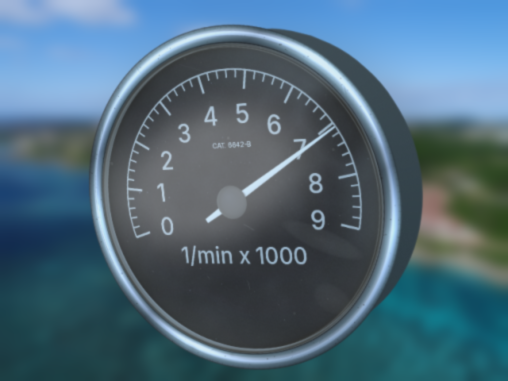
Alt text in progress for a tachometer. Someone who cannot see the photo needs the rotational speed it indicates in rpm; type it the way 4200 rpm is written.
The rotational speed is 7100 rpm
